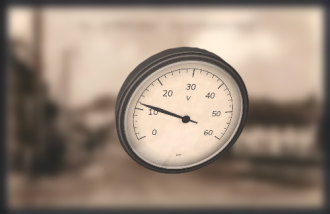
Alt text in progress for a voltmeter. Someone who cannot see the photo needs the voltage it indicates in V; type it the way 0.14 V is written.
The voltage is 12 V
